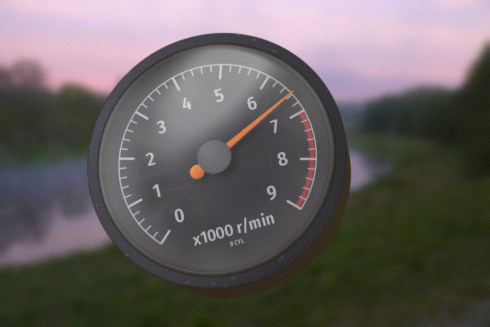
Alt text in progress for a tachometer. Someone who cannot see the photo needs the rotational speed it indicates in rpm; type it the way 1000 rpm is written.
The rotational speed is 6600 rpm
